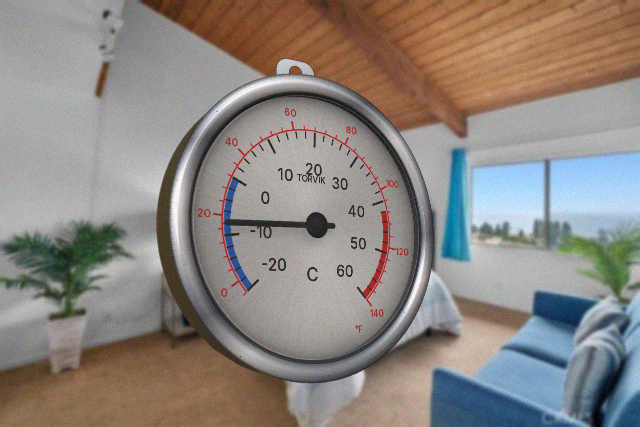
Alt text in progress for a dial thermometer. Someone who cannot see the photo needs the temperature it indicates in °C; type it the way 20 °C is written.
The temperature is -8 °C
